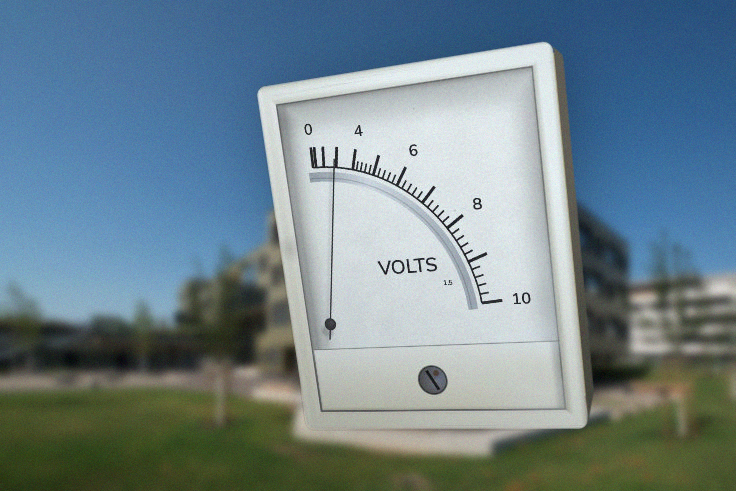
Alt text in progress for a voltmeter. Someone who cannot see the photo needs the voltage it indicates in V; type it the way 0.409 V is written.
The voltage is 3 V
